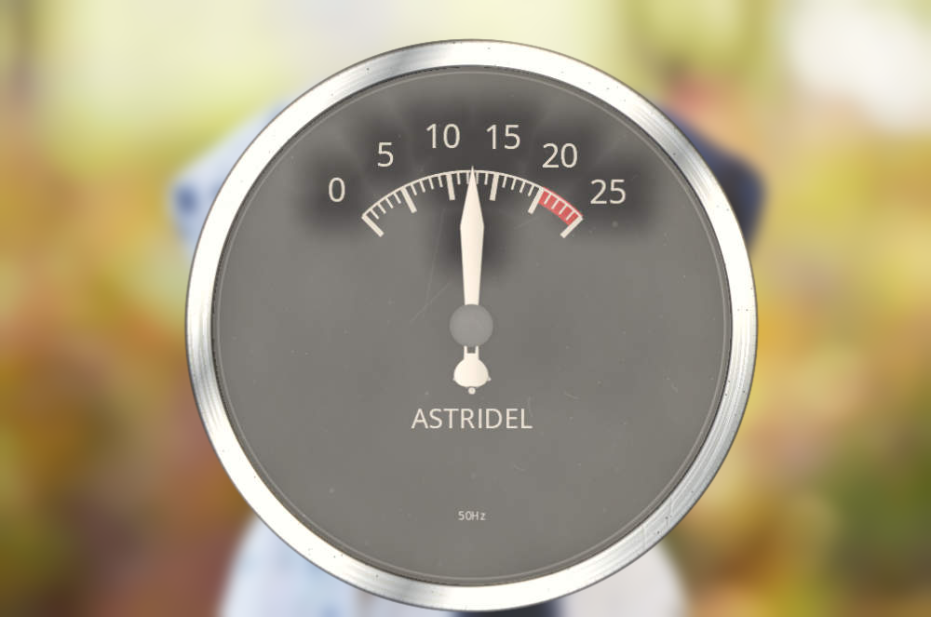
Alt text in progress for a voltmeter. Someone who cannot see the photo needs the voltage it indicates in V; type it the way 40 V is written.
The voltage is 12.5 V
